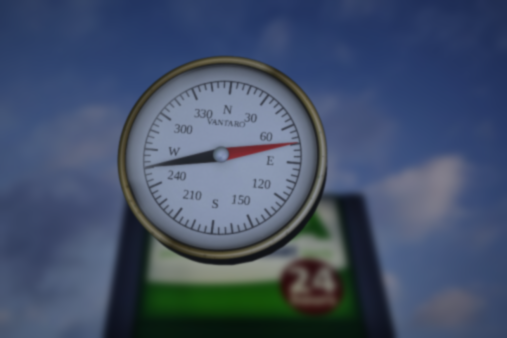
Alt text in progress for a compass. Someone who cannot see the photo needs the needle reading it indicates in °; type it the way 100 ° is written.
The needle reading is 75 °
